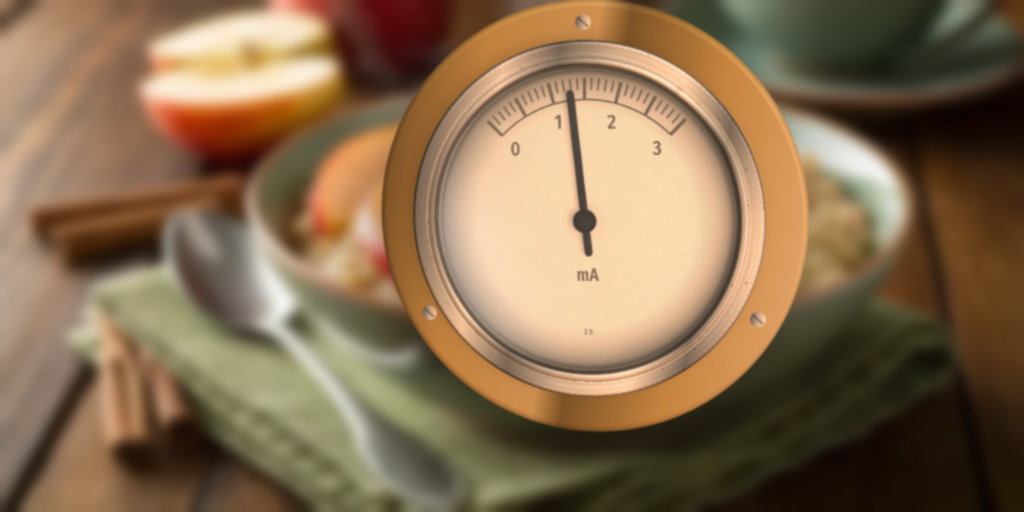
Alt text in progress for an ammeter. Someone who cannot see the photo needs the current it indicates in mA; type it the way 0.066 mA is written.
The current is 1.3 mA
